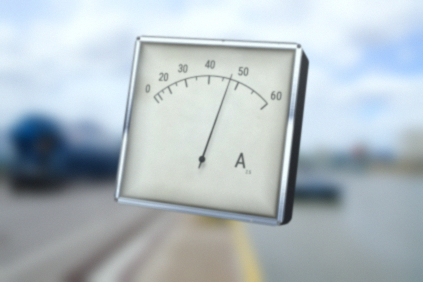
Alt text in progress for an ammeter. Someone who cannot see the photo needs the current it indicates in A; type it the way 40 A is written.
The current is 47.5 A
